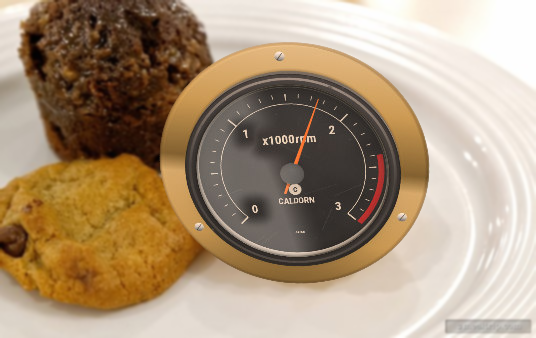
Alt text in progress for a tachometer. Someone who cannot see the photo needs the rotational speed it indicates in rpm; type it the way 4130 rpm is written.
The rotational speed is 1750 rpm
